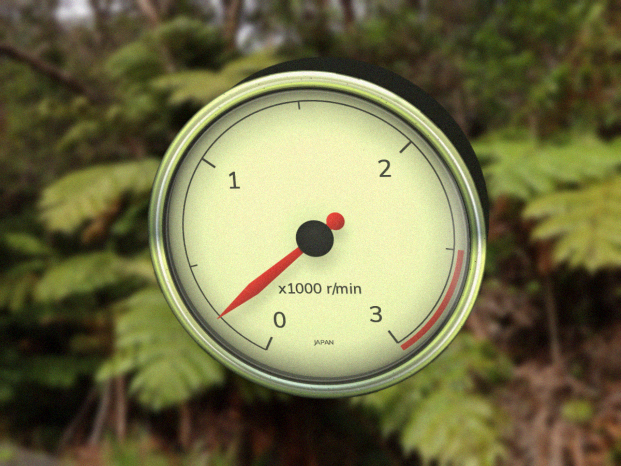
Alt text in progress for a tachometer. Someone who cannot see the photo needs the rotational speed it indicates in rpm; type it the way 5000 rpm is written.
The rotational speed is 250 rpm
